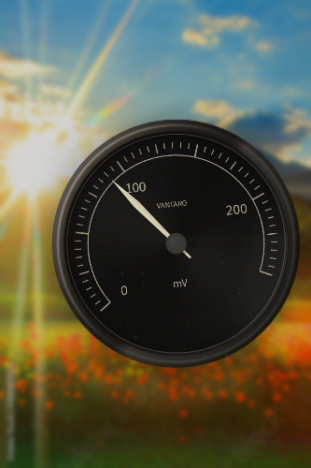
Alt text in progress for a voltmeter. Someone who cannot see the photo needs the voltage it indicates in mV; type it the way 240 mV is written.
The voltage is 90 mV
